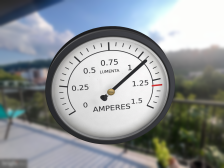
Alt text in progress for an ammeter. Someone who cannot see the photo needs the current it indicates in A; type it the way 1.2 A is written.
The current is 1.05 A
